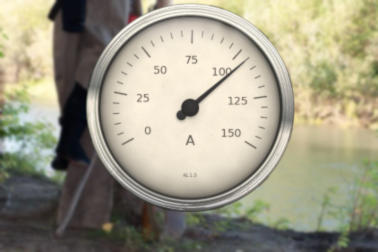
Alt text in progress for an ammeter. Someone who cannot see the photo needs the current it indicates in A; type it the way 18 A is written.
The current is 105 A
